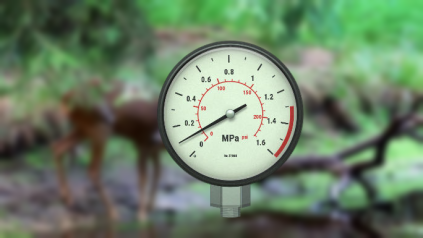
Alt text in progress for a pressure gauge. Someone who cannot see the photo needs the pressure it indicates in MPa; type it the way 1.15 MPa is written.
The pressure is 0.1 MPa
